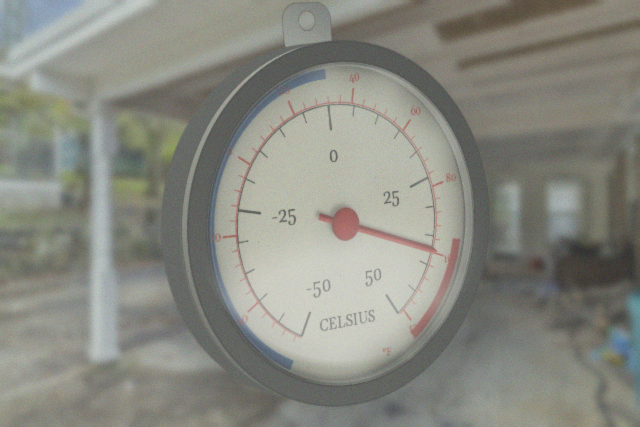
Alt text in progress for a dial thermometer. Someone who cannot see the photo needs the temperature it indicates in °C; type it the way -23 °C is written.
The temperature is 37.5 °C
